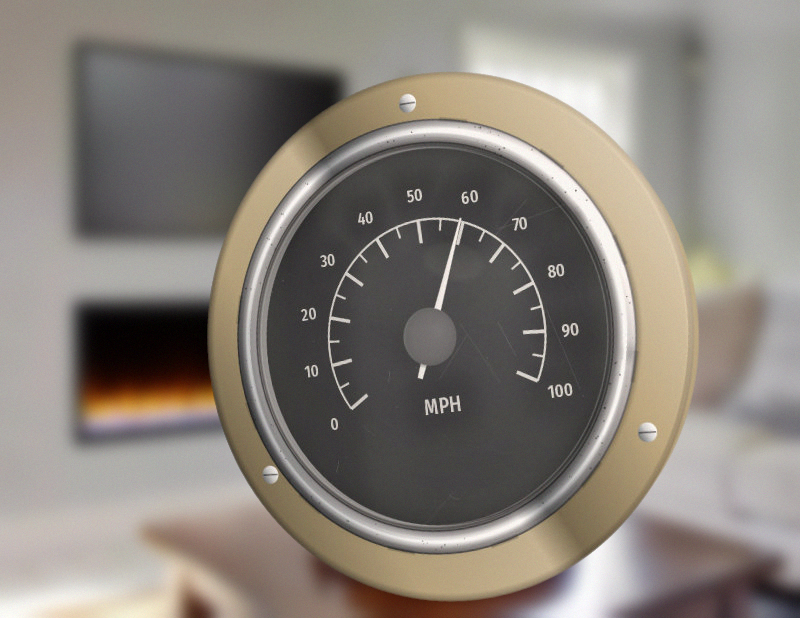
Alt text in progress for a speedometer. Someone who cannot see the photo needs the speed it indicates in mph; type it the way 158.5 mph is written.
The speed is 60 mph
